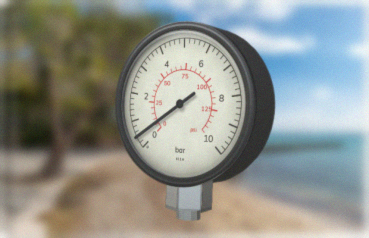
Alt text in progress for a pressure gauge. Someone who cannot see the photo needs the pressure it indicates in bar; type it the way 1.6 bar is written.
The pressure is 0.4 bar
